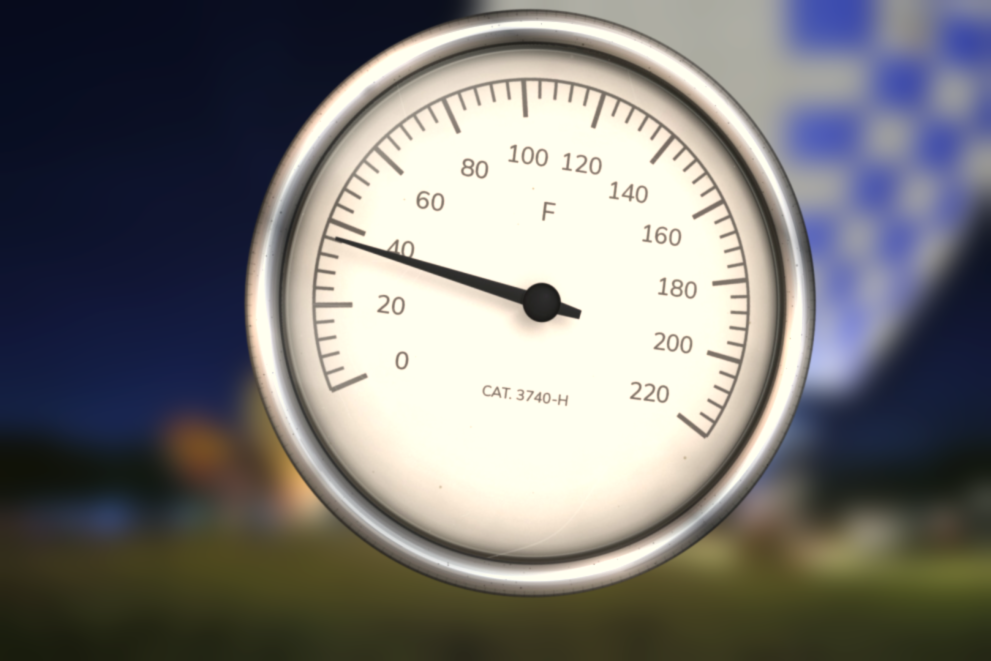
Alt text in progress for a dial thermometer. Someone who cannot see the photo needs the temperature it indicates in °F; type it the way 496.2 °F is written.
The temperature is 36 °F
